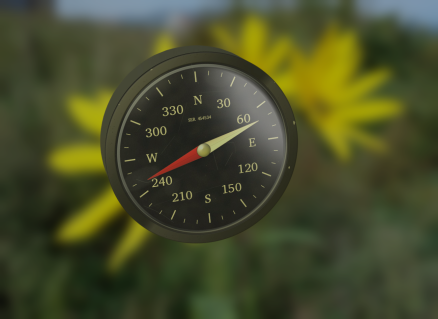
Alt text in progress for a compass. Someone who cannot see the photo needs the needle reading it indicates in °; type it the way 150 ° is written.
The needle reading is 250 °
